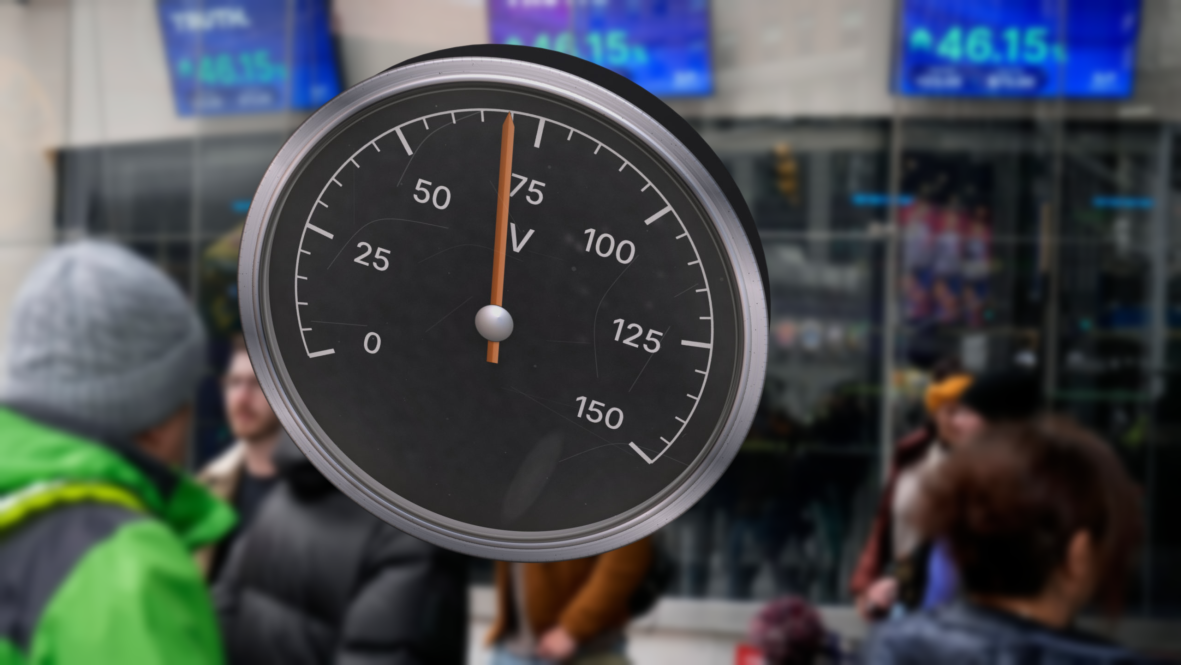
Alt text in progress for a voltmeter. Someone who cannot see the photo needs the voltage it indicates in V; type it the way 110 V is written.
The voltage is 70 V
